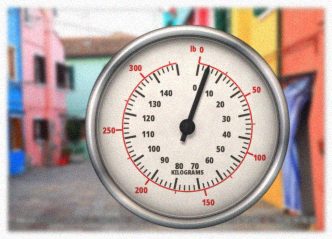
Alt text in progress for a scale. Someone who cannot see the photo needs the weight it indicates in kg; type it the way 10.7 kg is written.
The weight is 4 kg
